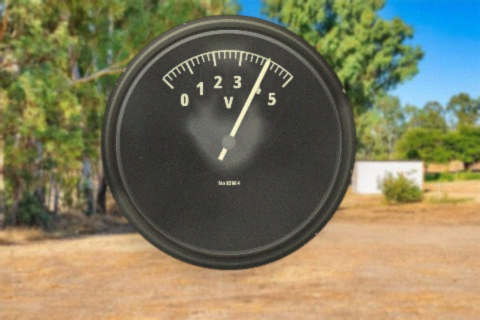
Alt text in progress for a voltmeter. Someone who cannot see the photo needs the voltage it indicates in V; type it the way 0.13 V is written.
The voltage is 4 V
